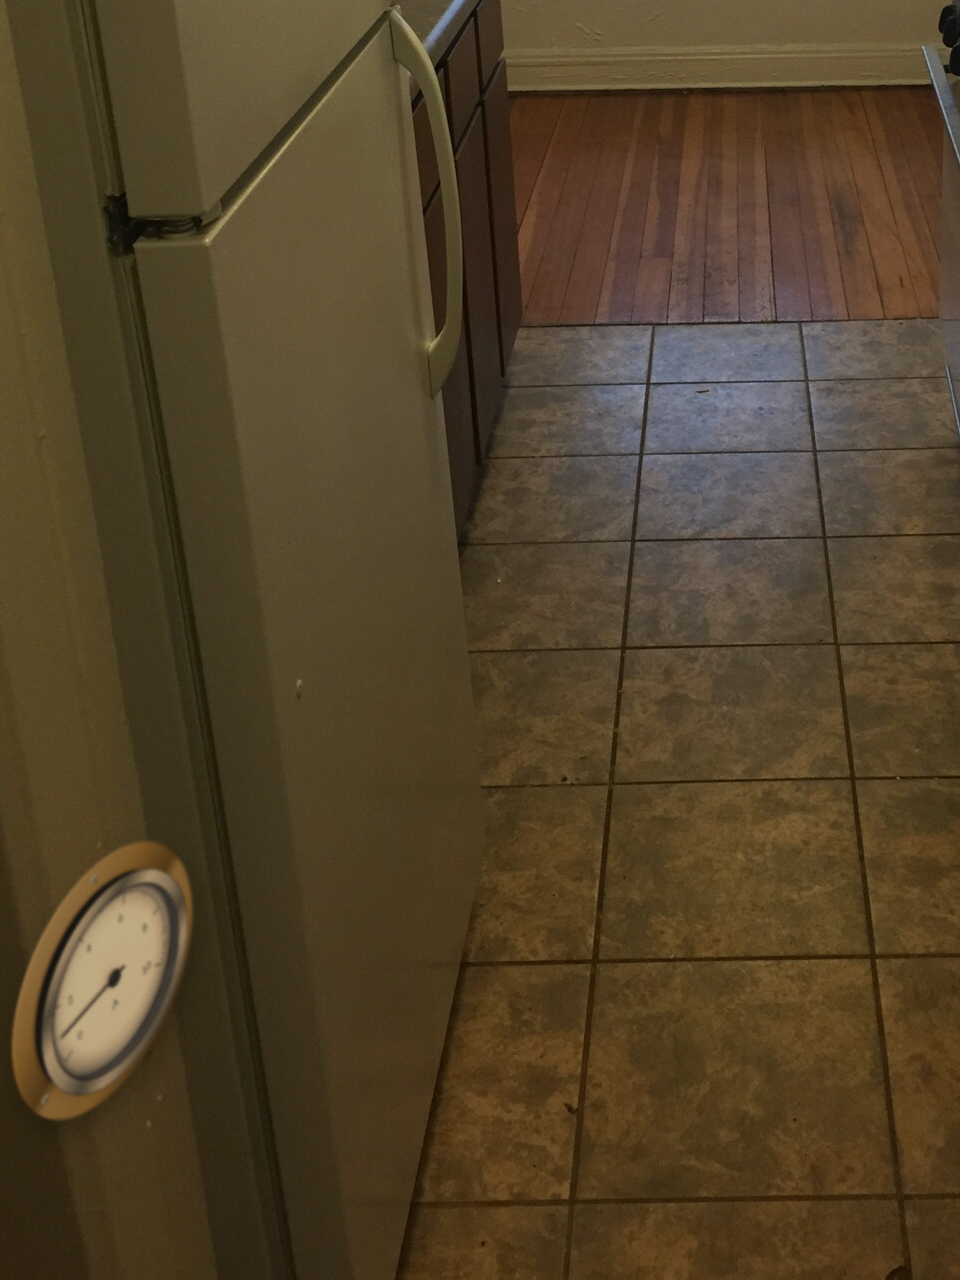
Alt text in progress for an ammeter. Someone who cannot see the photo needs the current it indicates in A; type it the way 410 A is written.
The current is 1 A
